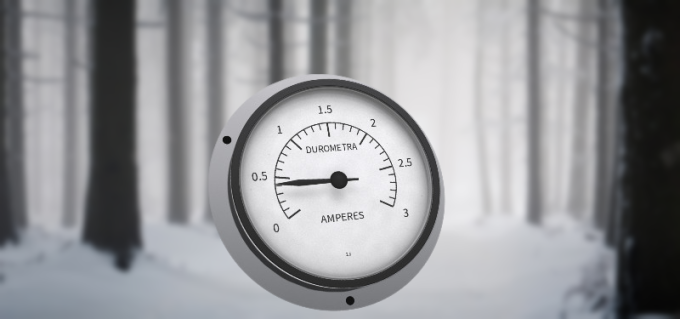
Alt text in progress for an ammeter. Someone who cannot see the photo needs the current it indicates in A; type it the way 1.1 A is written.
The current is 0.4 A
